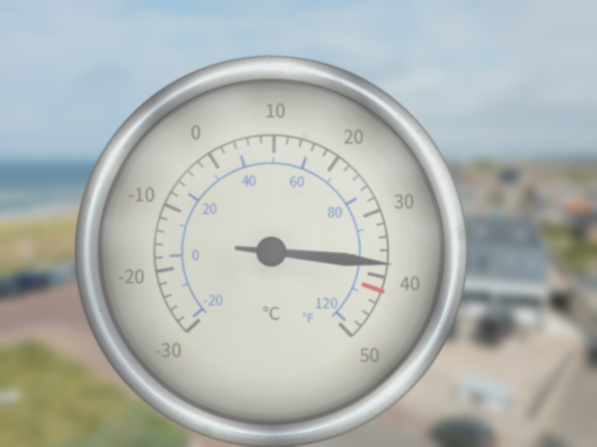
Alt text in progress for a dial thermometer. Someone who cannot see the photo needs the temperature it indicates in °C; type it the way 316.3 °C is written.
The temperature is 38 °C
